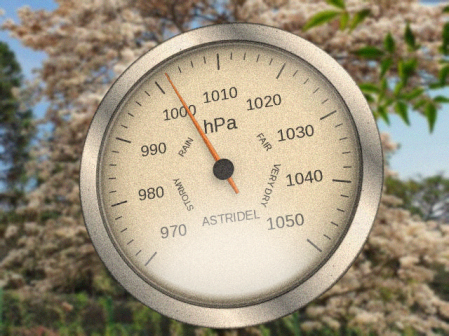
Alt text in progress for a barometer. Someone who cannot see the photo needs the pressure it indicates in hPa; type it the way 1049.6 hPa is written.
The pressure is 1002 hPa
